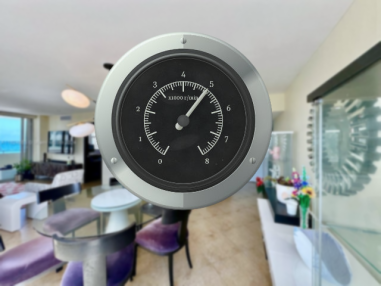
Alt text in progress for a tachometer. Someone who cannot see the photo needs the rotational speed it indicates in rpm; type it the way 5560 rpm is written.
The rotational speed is 5000 rpm
